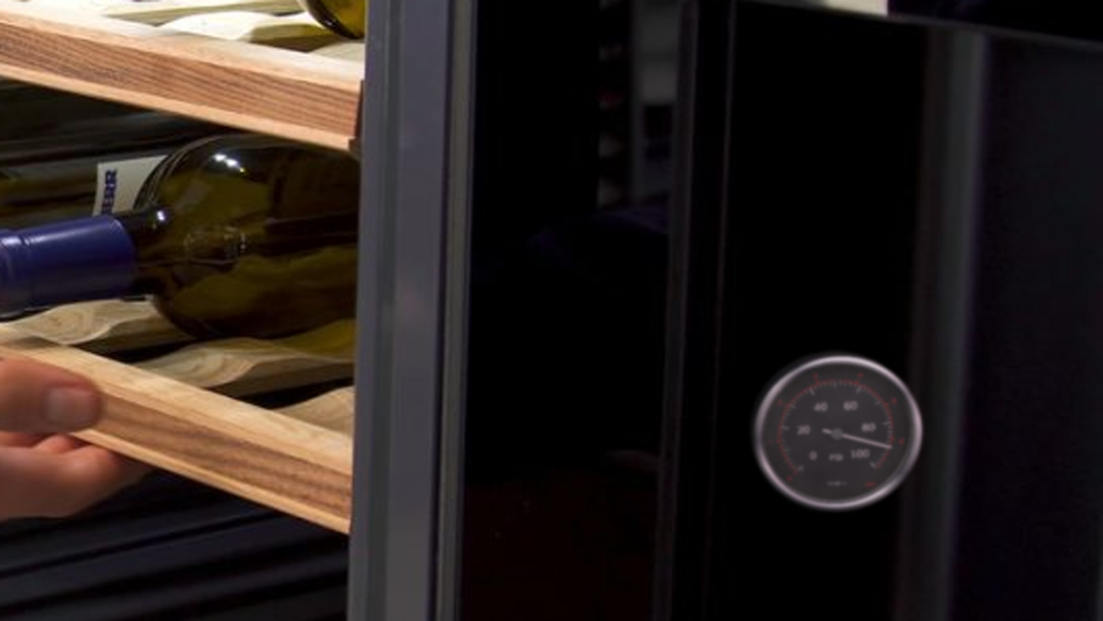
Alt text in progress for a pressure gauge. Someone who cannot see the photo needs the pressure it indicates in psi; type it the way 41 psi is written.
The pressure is 90 psi
